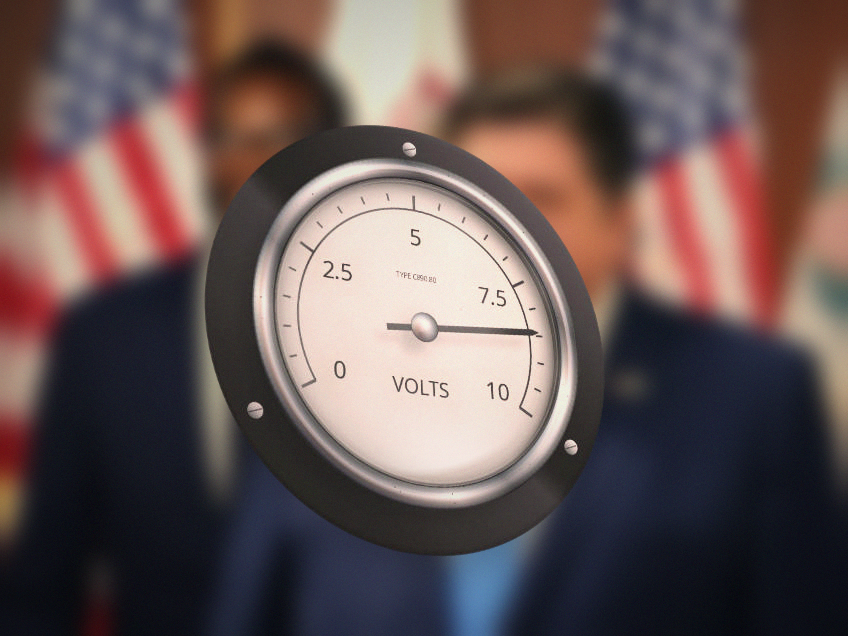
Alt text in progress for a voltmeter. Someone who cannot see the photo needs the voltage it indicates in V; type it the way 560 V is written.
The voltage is 8.5 V
